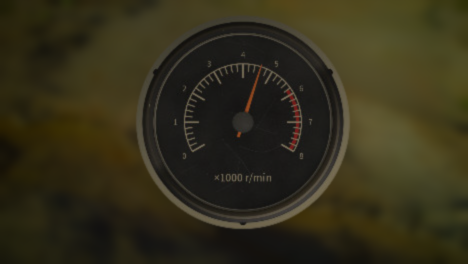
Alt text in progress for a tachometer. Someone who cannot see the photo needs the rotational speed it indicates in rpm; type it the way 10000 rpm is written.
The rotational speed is 4600 rpm
